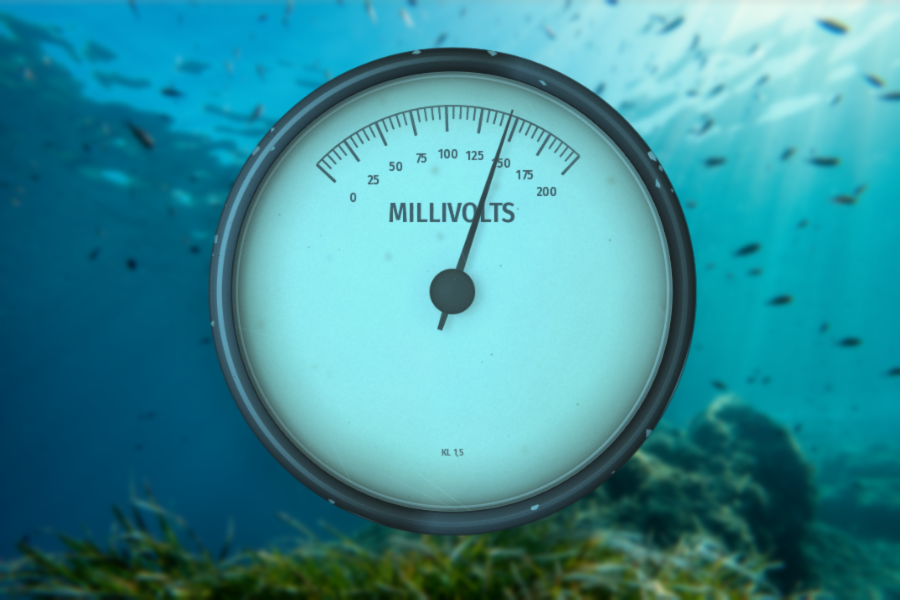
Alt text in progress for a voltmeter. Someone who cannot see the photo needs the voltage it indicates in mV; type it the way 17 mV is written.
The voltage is 145 mV
